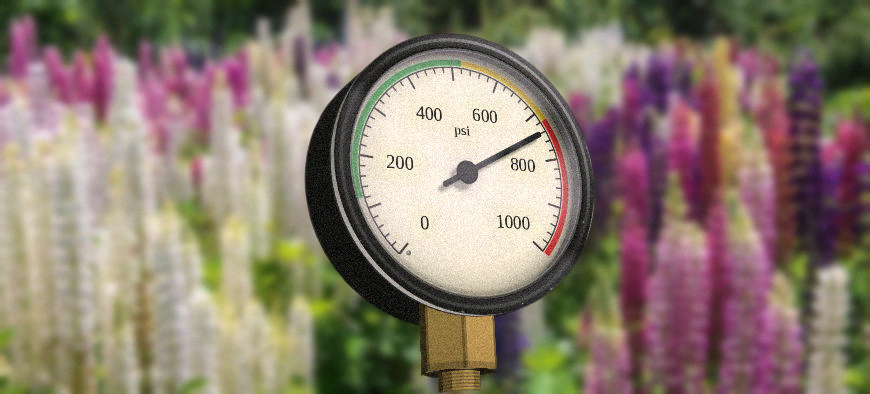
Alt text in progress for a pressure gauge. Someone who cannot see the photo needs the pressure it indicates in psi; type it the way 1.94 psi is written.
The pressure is 740 psi
